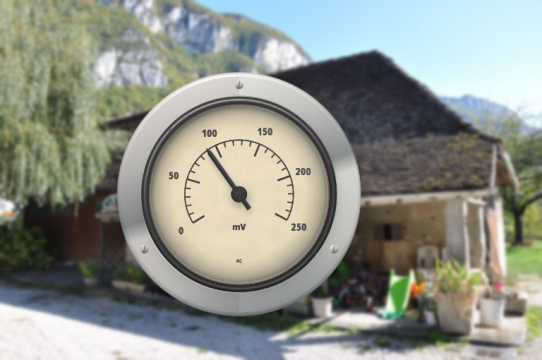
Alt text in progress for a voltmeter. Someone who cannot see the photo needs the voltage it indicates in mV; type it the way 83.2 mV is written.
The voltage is 90 mV
